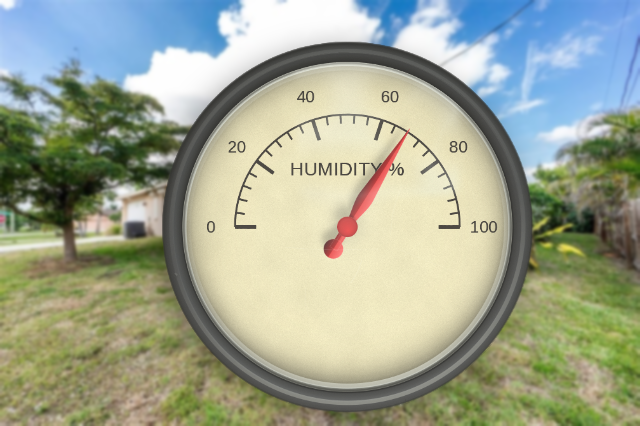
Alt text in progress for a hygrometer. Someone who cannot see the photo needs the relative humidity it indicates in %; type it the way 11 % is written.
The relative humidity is 68 %
